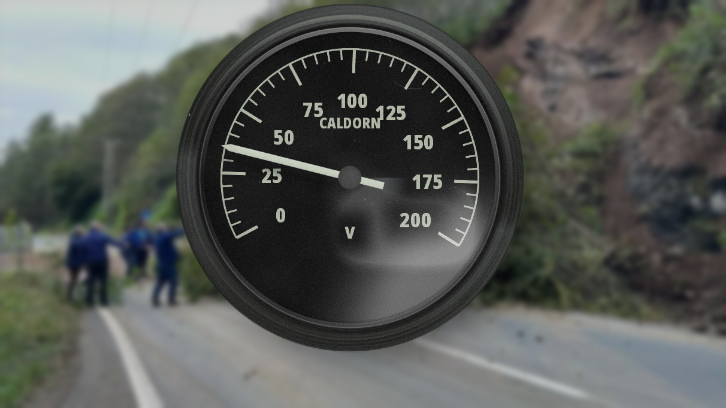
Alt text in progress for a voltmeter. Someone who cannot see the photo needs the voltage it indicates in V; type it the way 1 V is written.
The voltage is 35 V
